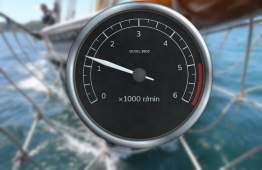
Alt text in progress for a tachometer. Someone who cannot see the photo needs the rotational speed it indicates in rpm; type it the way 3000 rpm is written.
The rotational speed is 1250 rpm
